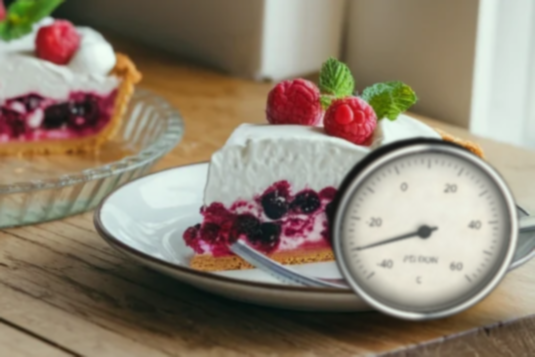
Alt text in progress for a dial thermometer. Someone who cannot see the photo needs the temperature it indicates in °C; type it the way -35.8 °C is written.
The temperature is -30 °C
